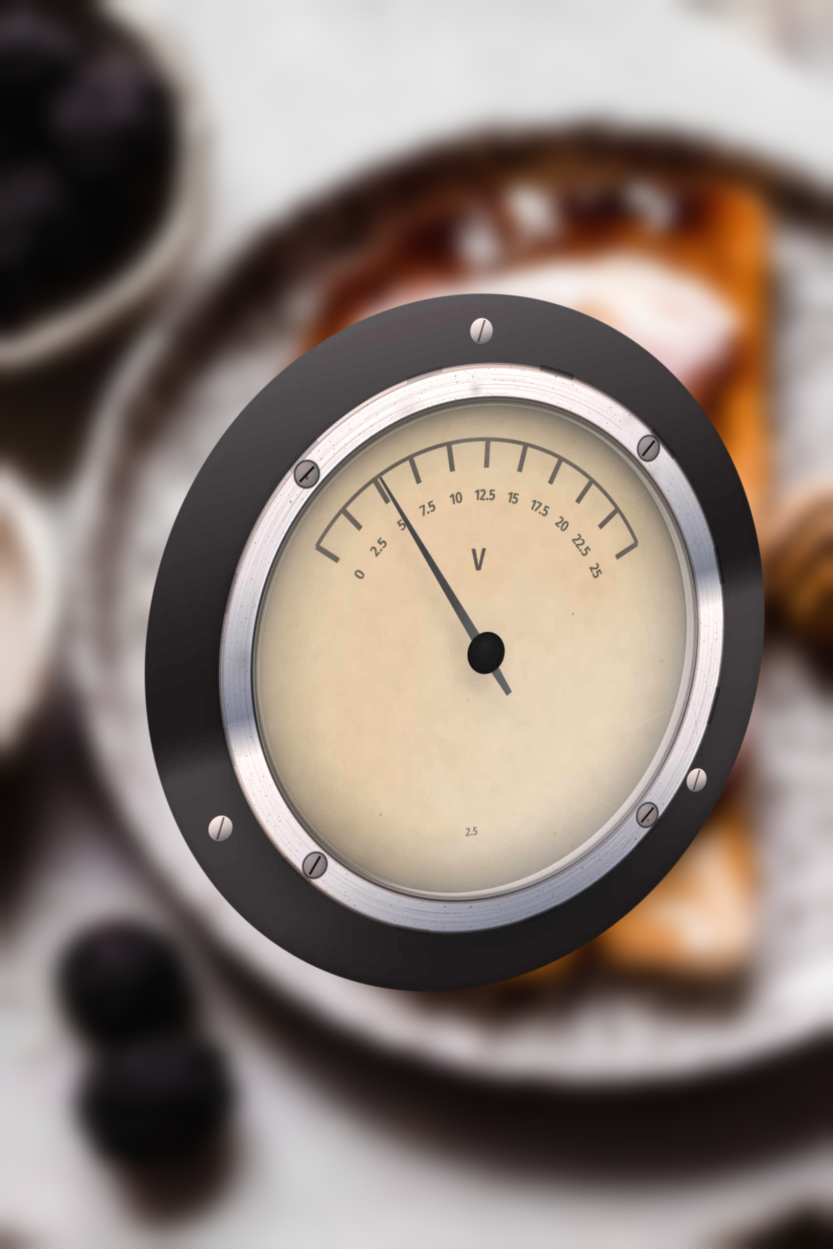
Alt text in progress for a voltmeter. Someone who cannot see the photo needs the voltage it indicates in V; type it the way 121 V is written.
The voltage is 5 V
